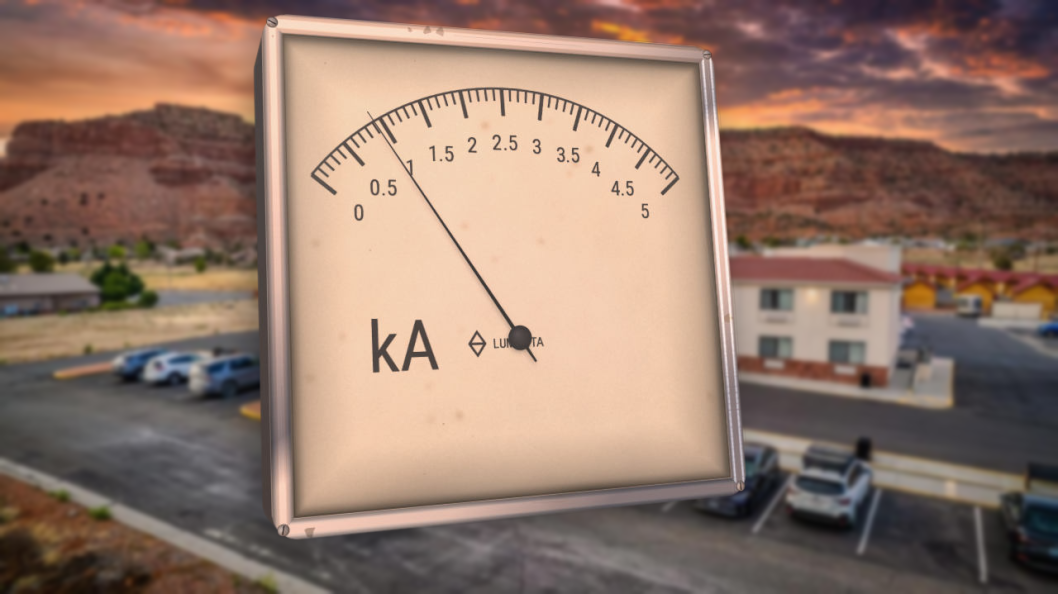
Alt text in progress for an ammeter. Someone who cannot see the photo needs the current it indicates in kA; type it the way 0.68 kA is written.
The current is 0.9 kA
